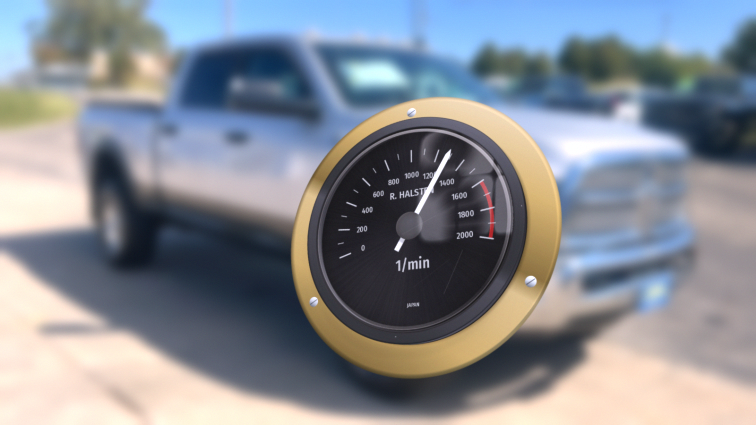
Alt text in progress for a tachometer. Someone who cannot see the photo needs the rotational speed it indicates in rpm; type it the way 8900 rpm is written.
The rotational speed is 1300 rpm
